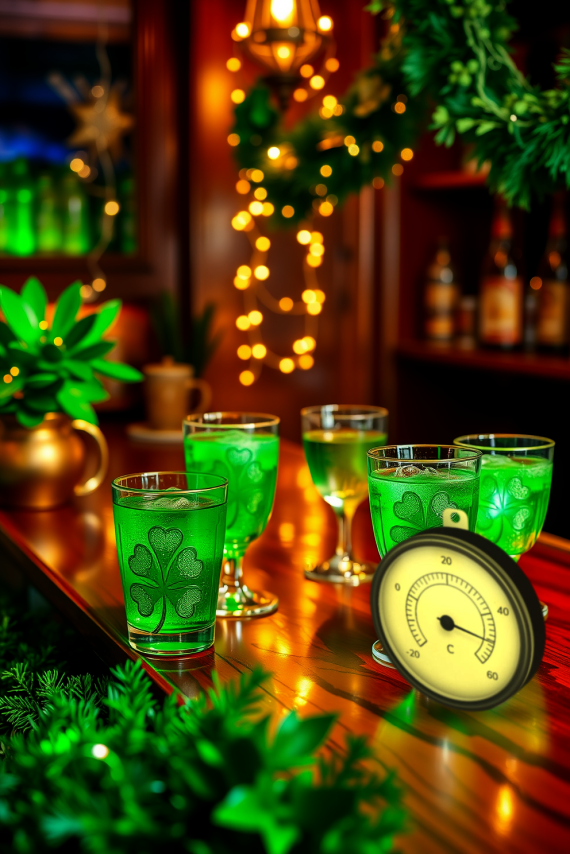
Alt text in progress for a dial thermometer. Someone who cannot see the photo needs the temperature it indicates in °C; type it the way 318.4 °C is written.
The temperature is 50 °C
